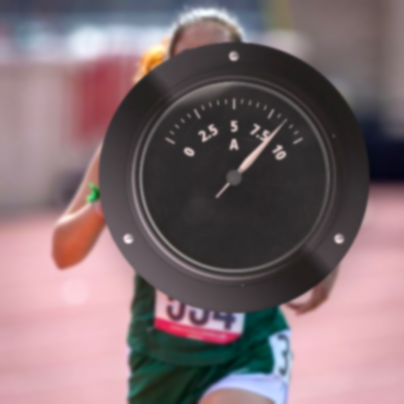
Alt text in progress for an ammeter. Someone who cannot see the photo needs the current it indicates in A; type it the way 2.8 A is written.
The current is 8.5 A
